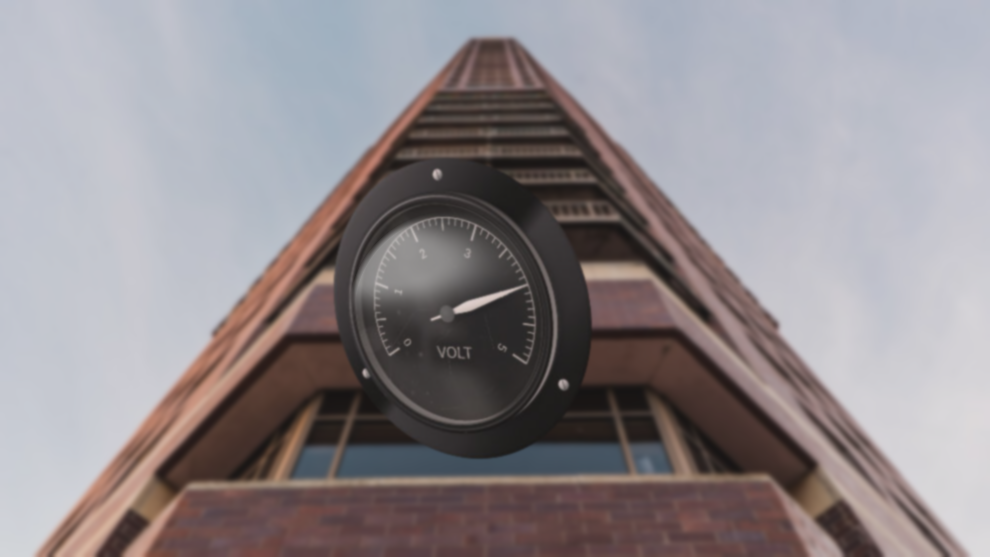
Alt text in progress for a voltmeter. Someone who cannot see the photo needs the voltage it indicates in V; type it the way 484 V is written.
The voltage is 4 V
